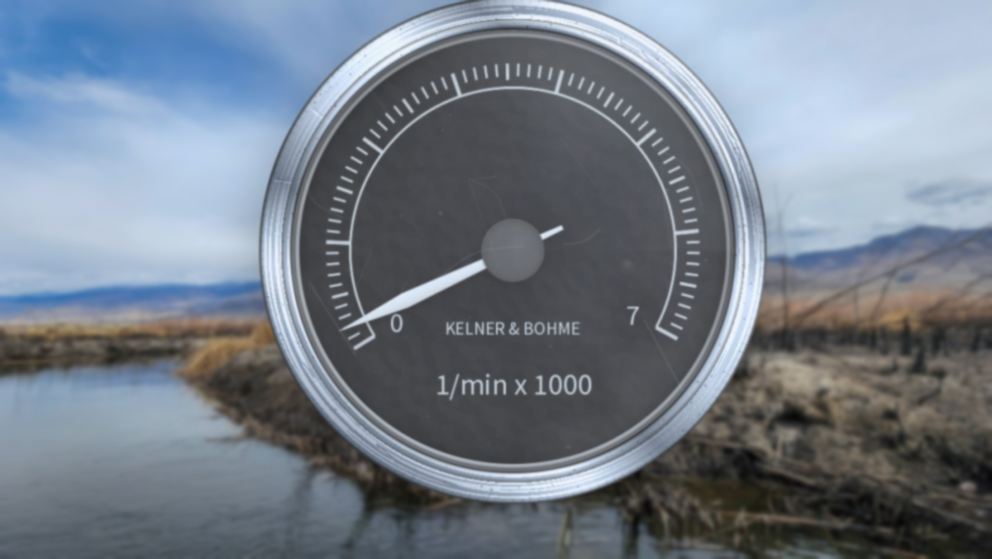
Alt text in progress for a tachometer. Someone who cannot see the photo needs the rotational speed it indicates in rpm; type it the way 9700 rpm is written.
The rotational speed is 200 rpm
